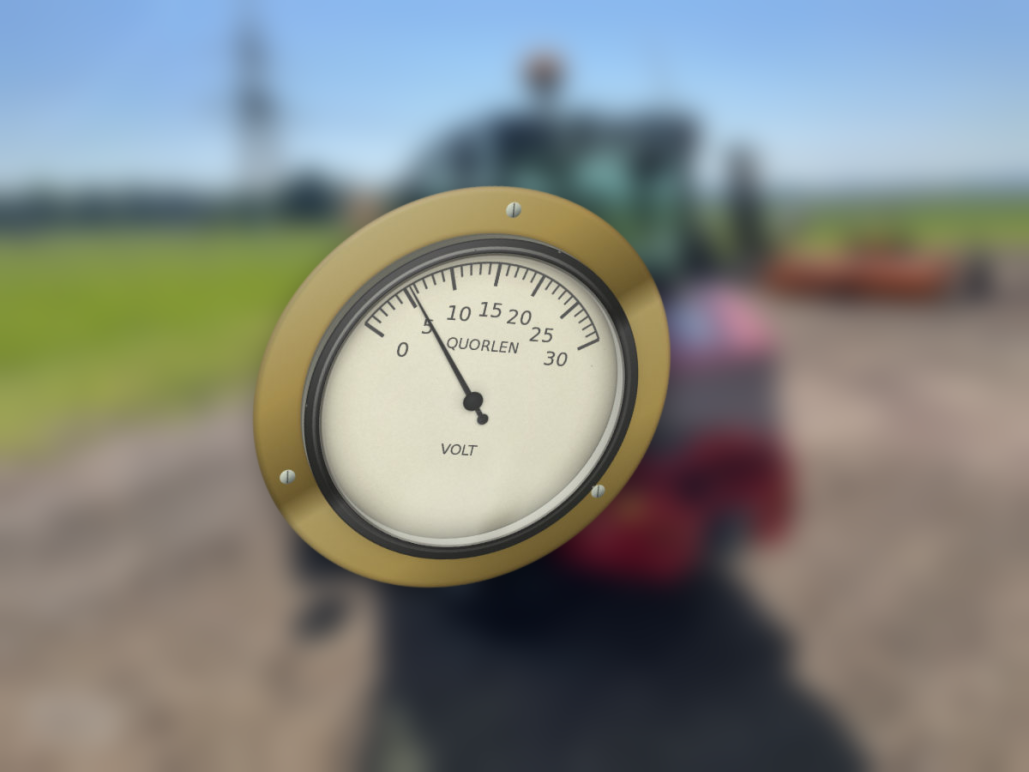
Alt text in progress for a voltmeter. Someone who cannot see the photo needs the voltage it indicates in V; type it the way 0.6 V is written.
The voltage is 5.5 V
